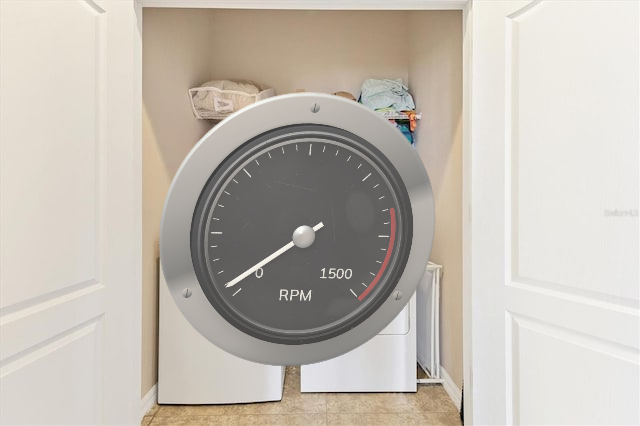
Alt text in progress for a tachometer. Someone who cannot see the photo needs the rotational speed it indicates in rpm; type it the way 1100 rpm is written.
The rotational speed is 50 rpm
